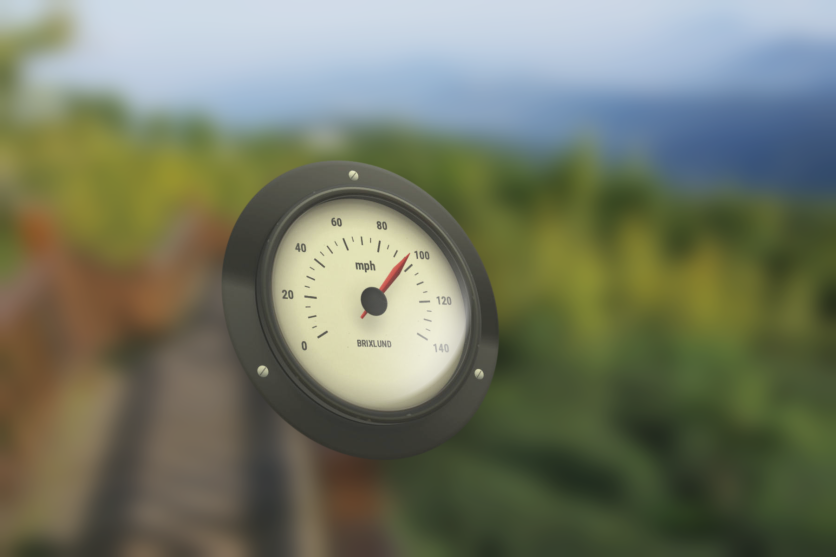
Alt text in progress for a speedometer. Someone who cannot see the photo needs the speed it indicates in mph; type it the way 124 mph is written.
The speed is 95 mph
